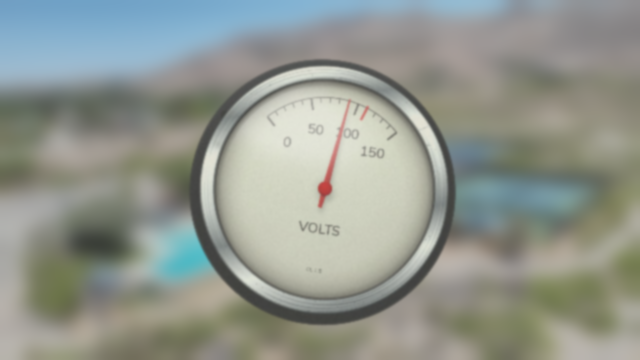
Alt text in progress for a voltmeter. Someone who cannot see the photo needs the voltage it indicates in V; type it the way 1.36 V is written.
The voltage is 90 V
